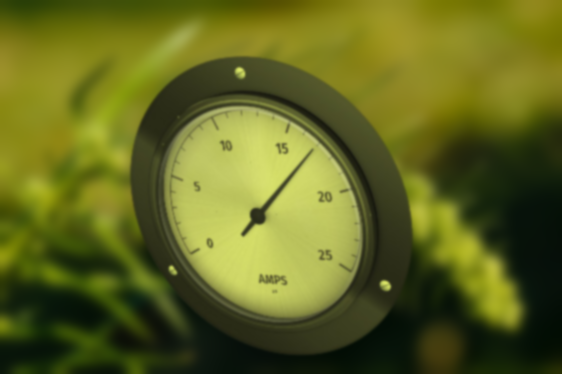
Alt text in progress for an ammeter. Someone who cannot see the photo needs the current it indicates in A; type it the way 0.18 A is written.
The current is 17 A
